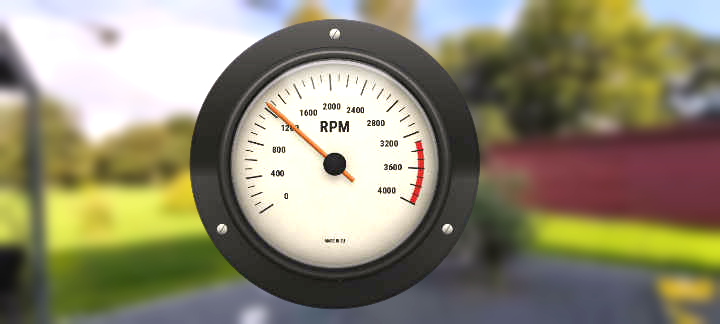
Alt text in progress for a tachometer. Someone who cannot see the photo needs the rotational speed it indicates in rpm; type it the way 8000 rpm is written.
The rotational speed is 1250 rpm
